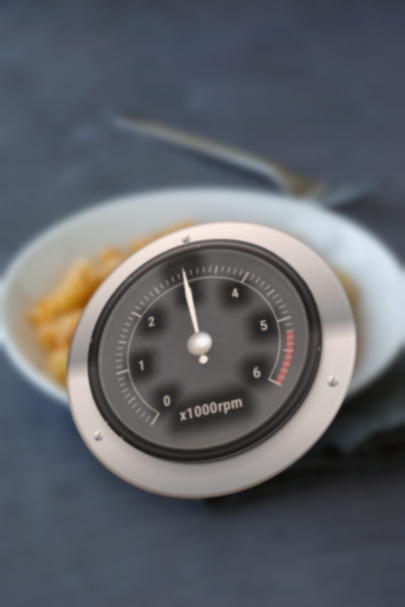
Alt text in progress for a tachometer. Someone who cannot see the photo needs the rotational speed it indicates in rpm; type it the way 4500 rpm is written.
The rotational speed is 3000 rpm
